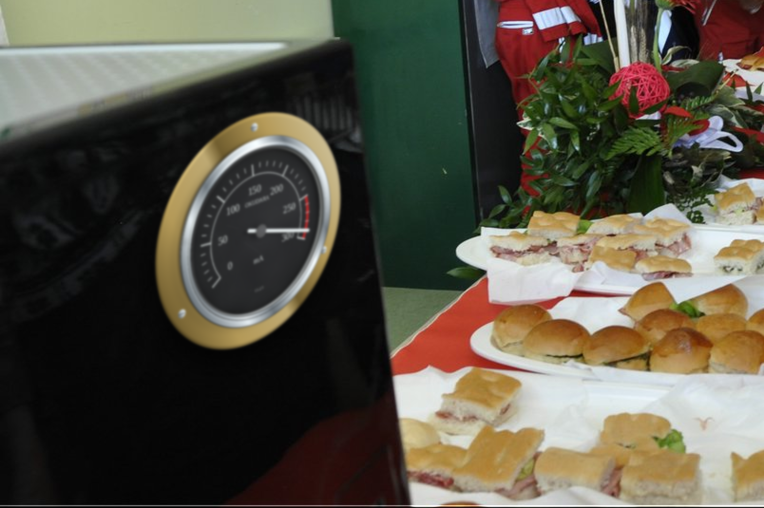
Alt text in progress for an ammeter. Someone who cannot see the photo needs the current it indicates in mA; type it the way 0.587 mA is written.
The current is 290 mA
